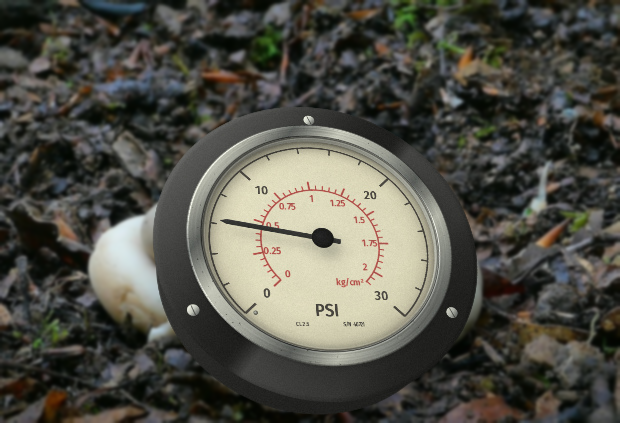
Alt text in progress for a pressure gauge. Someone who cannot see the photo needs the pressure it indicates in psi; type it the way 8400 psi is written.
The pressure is 6 psi
